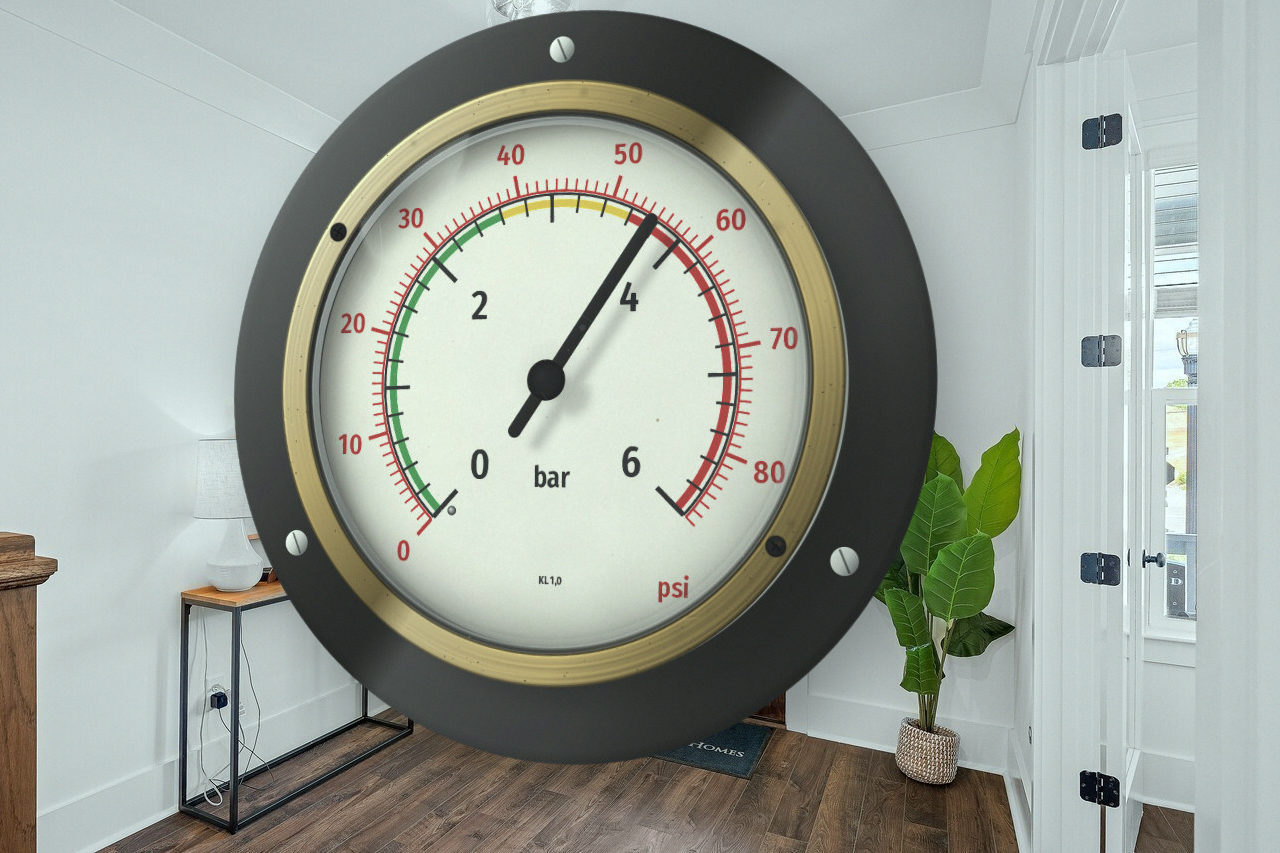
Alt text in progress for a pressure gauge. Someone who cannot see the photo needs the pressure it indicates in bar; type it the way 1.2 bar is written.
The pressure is 3.8 bar
